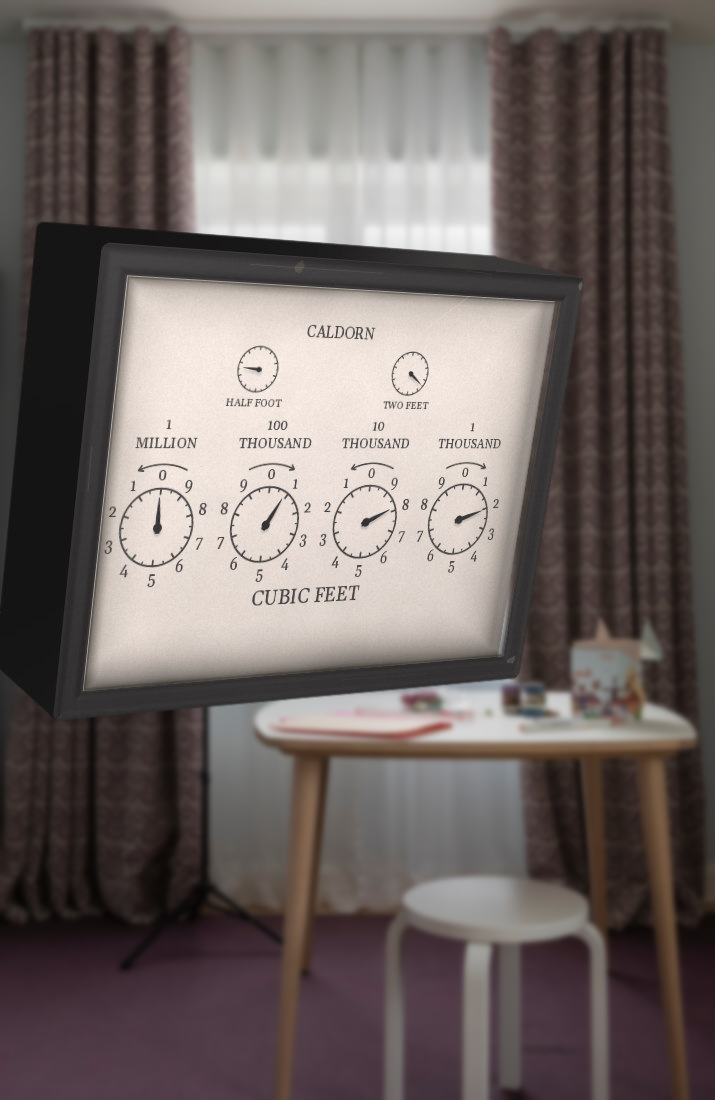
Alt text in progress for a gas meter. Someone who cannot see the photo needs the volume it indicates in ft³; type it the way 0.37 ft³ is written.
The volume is 8200 ft³
